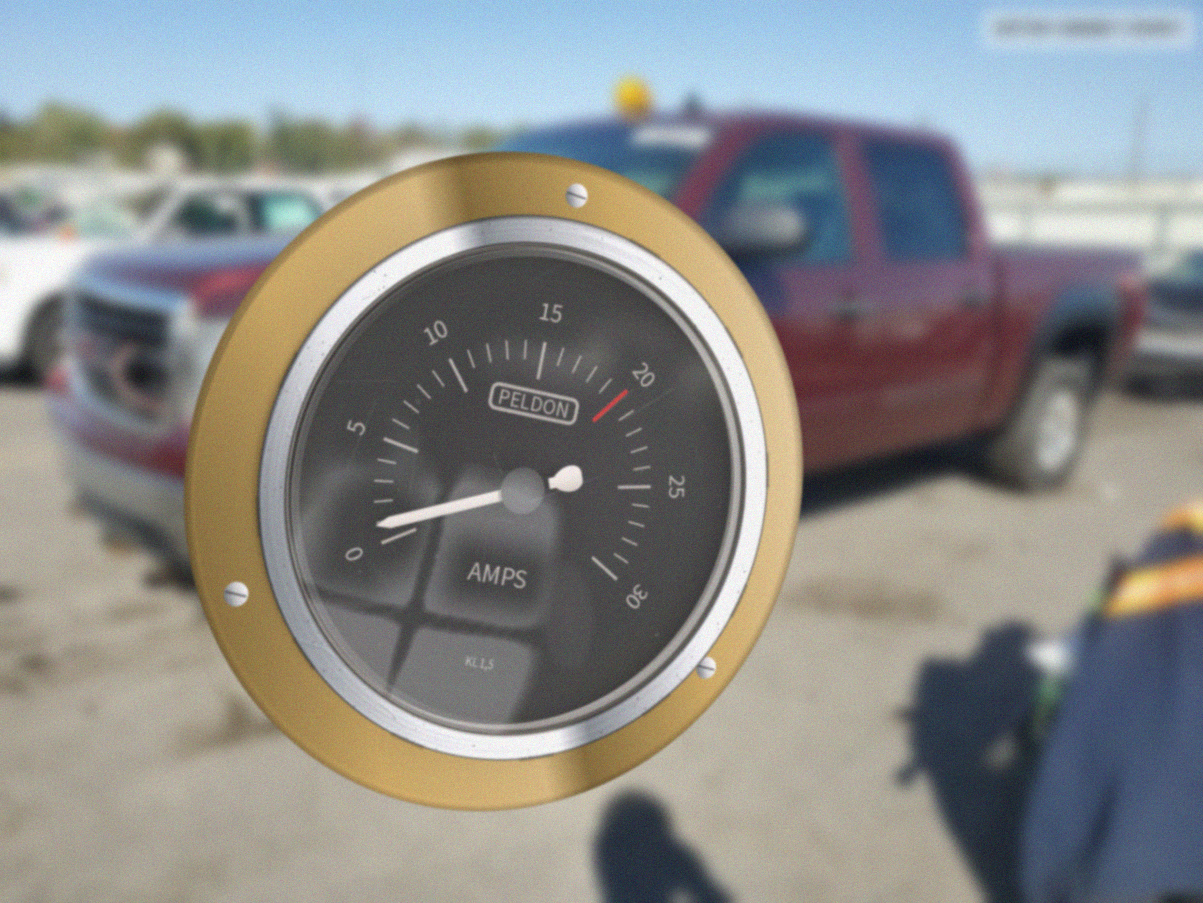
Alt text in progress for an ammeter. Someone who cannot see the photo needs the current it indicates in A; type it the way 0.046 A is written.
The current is 1 A
